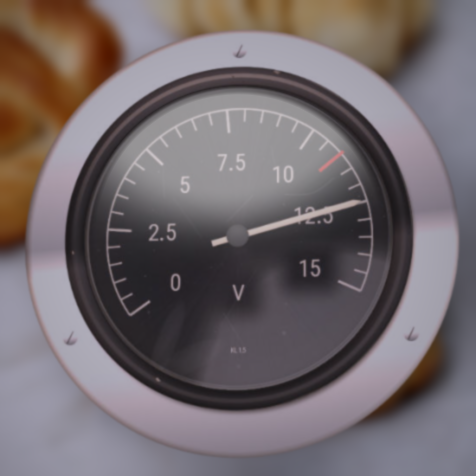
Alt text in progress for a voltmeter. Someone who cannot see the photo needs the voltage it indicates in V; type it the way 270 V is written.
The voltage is 12.5 V
